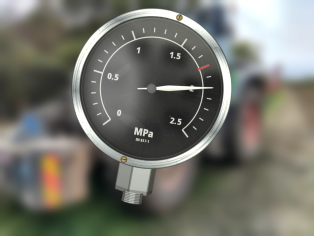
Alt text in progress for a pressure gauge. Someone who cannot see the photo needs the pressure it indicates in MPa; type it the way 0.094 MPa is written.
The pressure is 2 MPa
